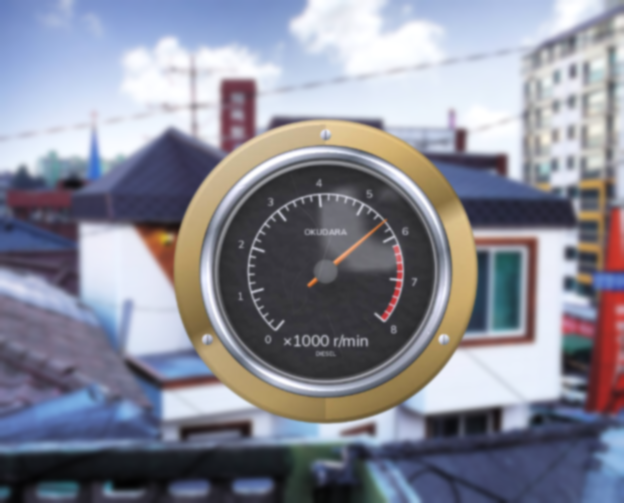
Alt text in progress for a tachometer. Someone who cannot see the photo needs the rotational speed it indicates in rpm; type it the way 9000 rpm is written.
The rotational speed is 5600 rpm
